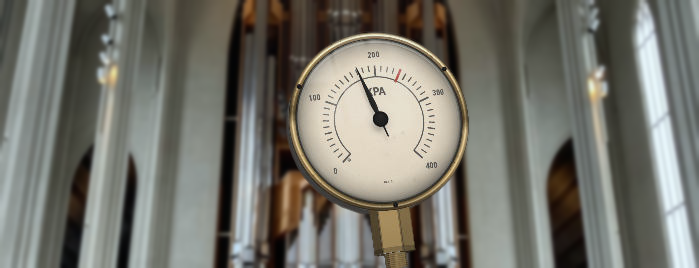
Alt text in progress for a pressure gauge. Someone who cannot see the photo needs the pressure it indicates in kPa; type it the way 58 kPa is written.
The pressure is 170 kPa
